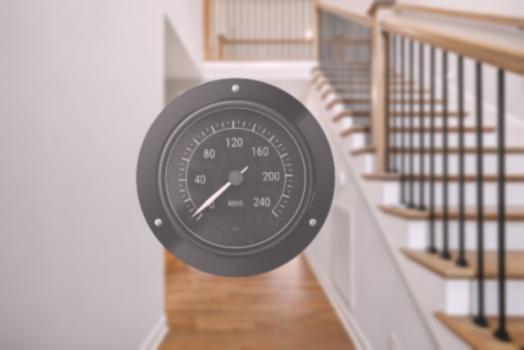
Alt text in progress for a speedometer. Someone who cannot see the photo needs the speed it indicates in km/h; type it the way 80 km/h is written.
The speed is 5 km/h
